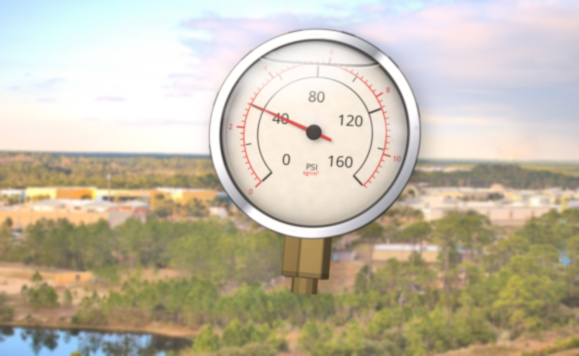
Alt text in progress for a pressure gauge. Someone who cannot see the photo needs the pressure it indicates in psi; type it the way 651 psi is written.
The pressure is 40 psi
